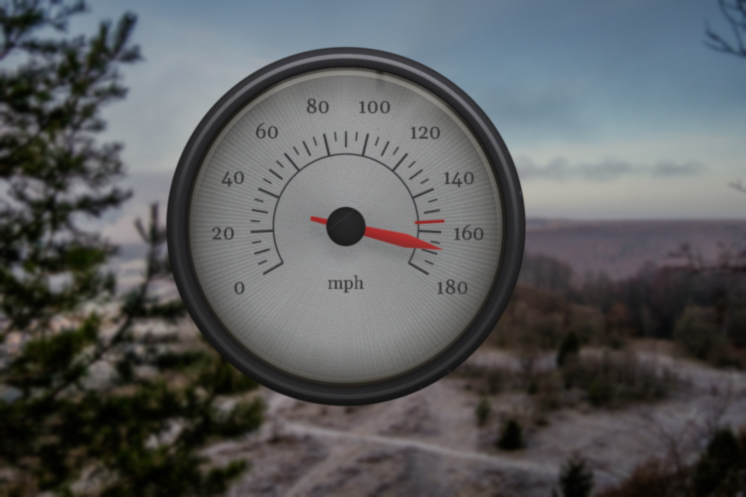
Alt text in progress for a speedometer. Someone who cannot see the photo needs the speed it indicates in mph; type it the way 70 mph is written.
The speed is 167.5 mph
